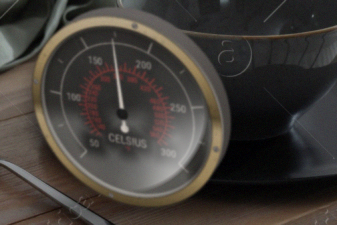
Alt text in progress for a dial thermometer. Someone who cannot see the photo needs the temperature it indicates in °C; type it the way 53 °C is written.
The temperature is 175 °C
